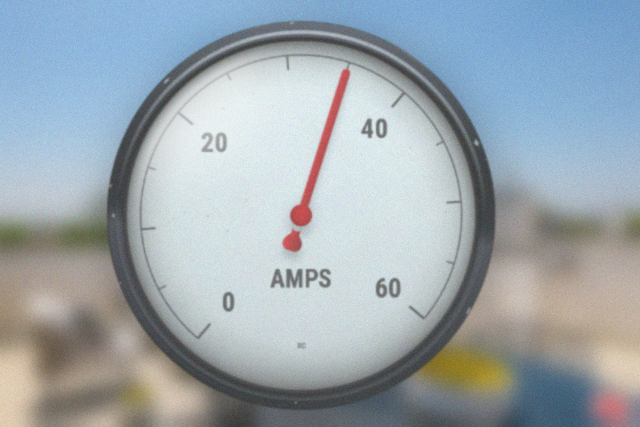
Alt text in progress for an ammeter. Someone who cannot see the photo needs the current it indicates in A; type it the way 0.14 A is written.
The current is 35 A
